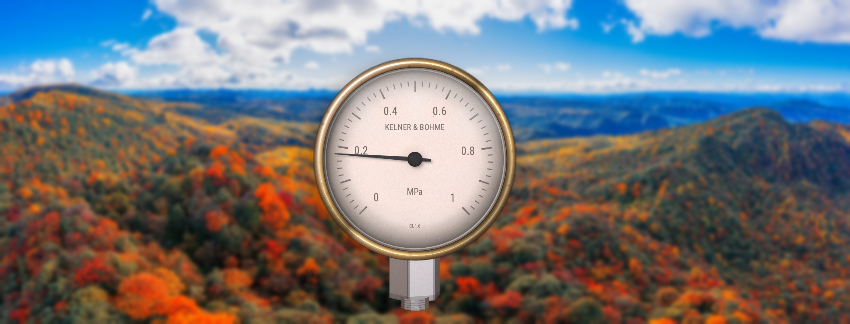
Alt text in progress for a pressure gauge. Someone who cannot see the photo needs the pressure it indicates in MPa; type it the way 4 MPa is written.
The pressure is 0.18 MPa
